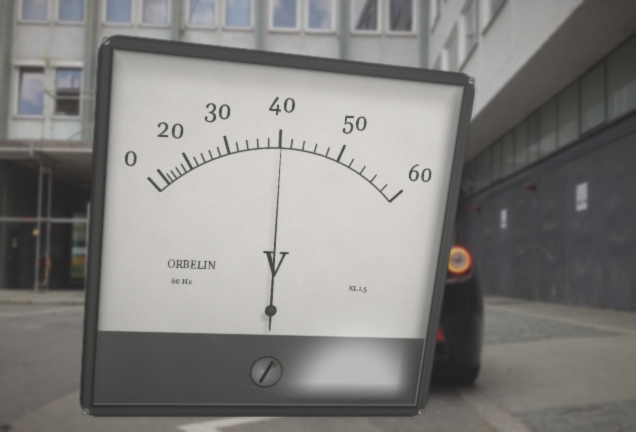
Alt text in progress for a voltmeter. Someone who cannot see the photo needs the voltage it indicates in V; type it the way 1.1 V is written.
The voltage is 40 V
